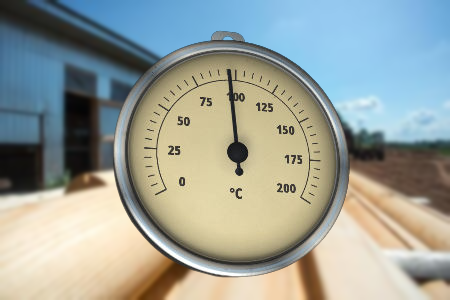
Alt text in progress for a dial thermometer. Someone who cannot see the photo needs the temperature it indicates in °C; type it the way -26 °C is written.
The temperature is 95 °C
